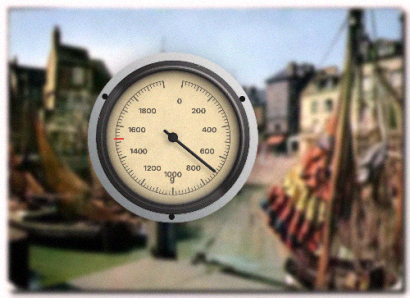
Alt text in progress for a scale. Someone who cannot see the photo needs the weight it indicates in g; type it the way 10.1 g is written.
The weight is 700 g
